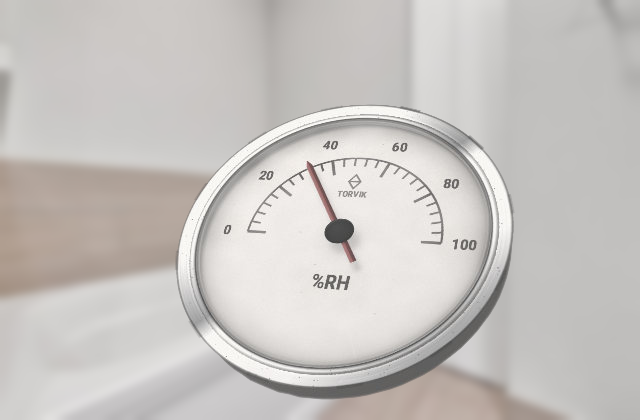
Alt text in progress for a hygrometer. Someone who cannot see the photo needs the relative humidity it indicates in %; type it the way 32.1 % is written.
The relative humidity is 32 %
